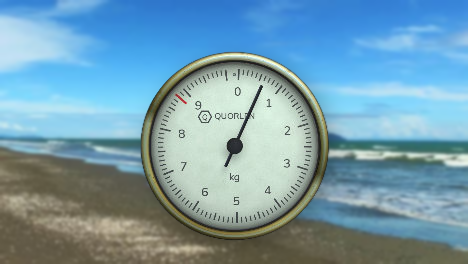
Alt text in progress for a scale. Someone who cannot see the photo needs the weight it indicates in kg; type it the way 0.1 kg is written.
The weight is 0.6 kg
